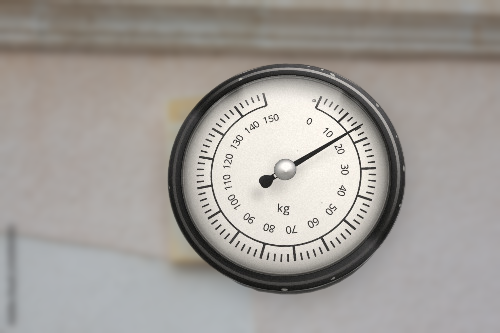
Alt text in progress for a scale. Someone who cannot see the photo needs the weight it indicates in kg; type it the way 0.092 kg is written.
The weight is 16 kg
